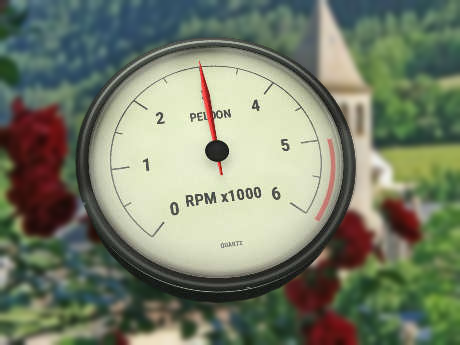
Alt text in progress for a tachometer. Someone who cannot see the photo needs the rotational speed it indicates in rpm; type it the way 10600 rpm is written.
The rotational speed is 3000 rpm
